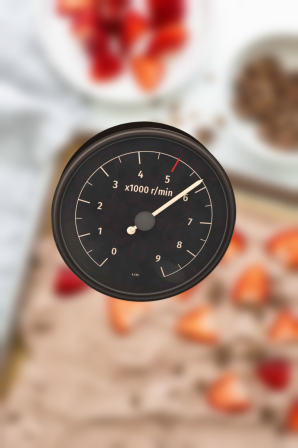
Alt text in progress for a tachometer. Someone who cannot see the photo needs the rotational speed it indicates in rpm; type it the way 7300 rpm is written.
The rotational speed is 5750 rpm
